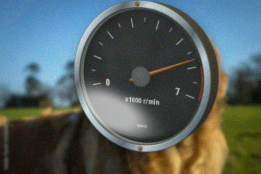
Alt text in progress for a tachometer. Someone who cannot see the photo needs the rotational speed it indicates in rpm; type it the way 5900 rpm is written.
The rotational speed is 5750 rpm
